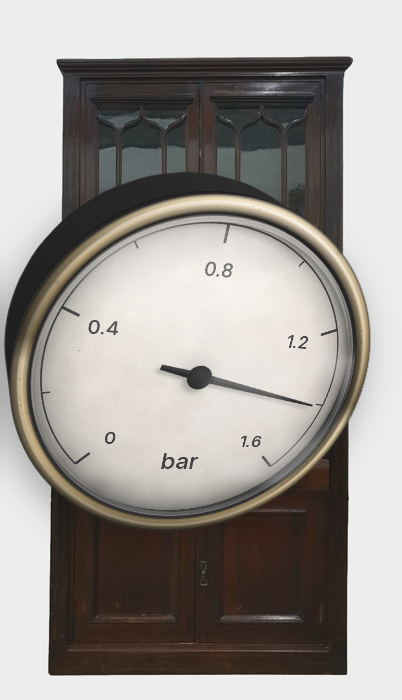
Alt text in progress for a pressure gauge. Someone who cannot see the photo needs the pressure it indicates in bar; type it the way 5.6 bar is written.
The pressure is 1.4 bar
